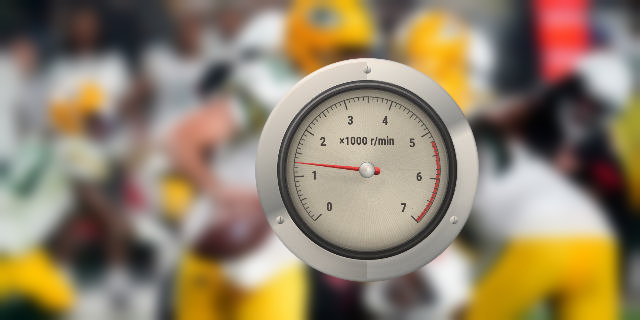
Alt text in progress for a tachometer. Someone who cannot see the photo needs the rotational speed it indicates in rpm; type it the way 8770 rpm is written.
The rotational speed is 1300 rpm
